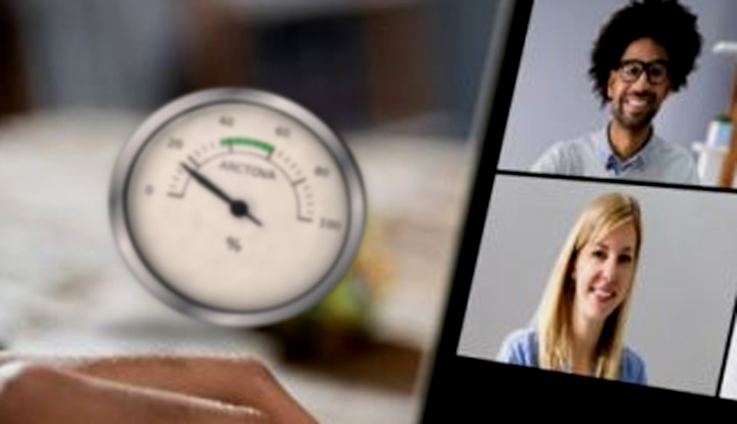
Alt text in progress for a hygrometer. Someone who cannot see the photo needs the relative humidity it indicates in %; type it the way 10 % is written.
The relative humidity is 16 %
